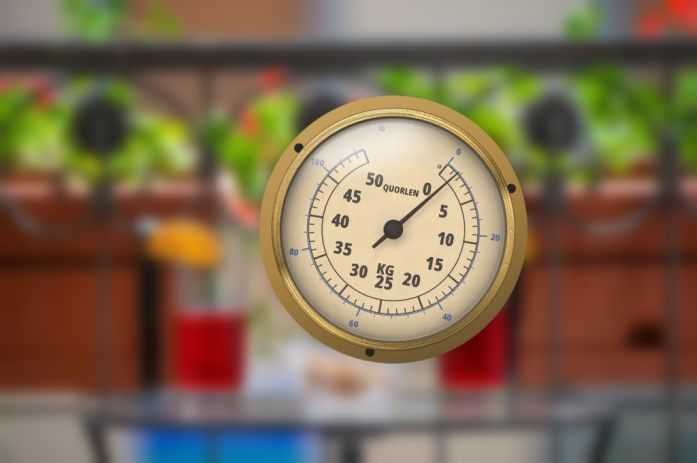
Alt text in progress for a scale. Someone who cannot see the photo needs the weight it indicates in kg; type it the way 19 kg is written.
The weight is 1.5 kg
